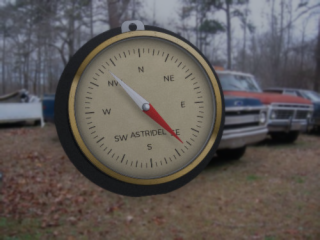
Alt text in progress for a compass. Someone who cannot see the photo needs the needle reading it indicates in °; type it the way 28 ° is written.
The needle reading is 140 °
